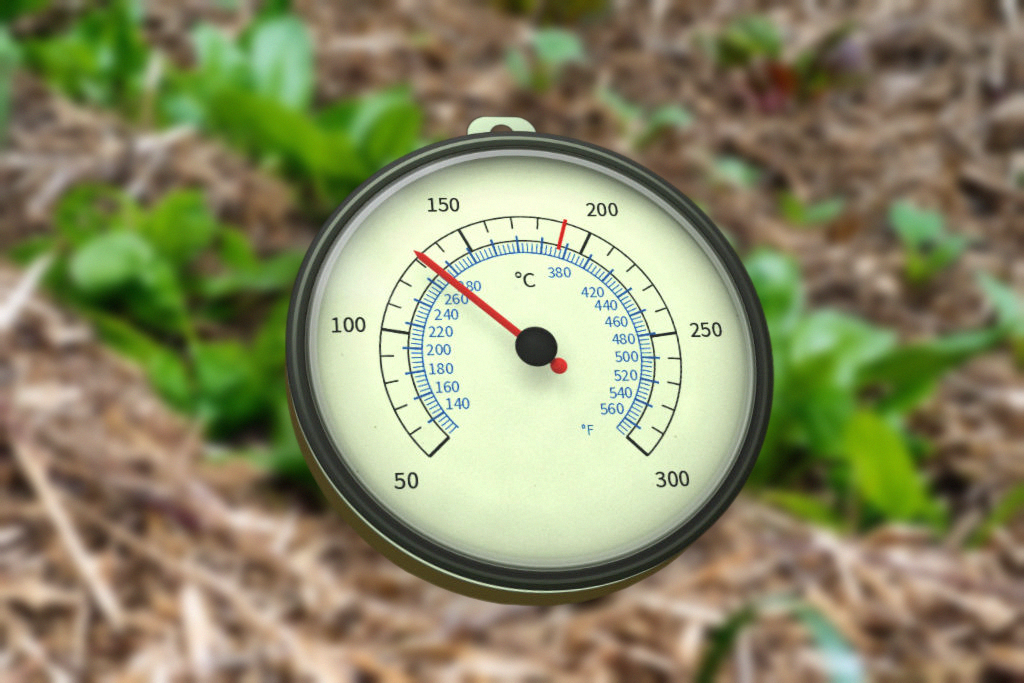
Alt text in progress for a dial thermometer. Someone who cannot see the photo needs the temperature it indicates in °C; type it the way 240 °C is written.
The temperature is 130 °C
